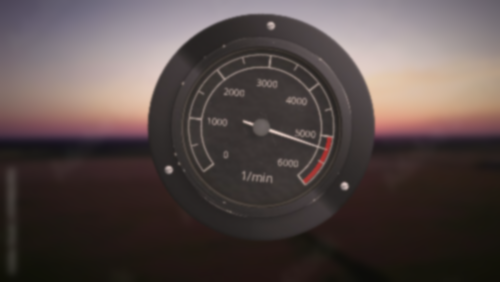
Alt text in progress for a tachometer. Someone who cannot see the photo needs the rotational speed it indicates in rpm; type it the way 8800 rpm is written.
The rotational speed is 5250 rpm
